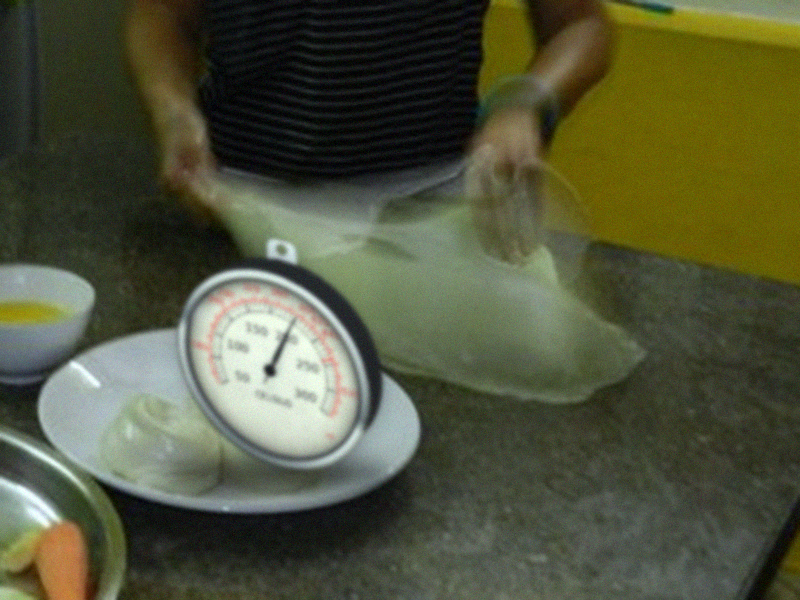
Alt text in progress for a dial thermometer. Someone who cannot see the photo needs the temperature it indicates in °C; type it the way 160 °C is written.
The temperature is 200 °C
